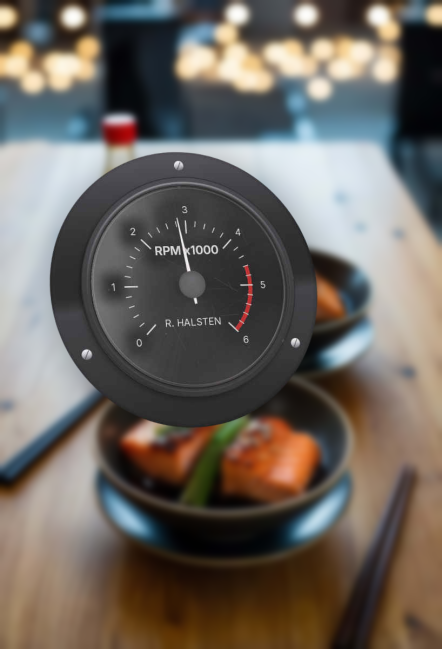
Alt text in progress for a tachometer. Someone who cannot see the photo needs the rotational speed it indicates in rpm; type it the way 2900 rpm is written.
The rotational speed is 2800 rpm
